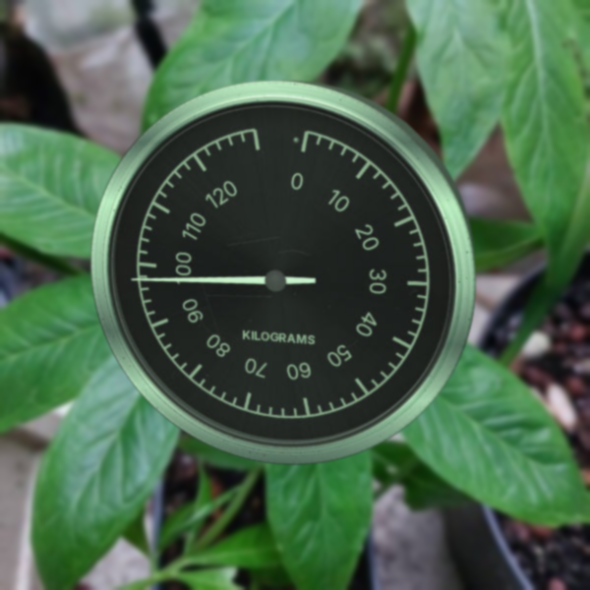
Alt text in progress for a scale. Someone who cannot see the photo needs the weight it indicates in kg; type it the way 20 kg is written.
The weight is 98 kg
